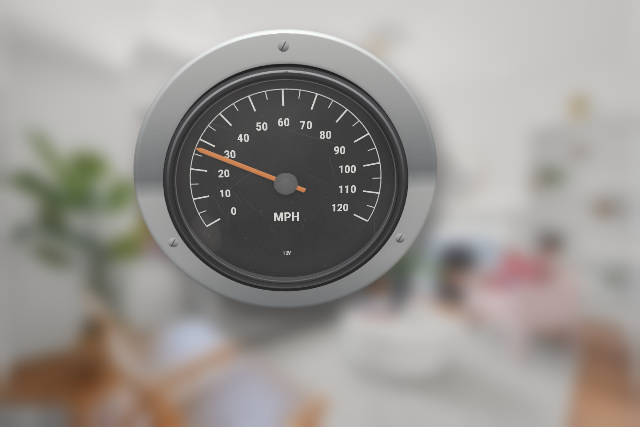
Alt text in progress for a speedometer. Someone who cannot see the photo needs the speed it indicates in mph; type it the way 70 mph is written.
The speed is 27.5 mph
